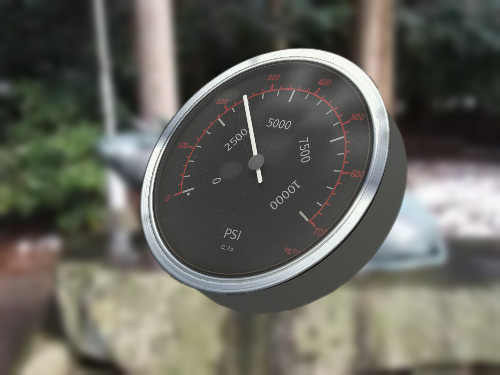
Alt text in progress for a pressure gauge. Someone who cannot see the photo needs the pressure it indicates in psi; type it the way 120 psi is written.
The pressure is 3500 psi
